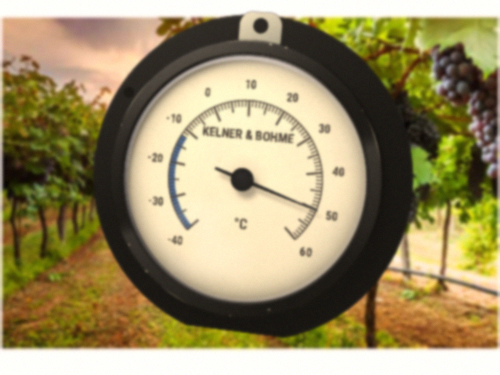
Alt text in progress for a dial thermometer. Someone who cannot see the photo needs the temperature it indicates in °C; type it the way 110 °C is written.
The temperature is 50 °C
